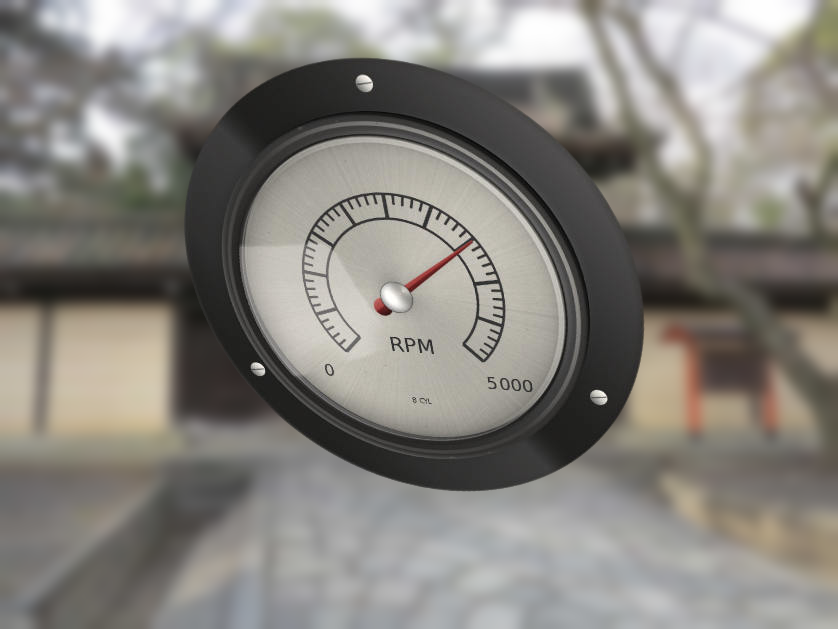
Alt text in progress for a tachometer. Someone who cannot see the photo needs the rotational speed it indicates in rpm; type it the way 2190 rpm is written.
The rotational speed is 3500 rpm
